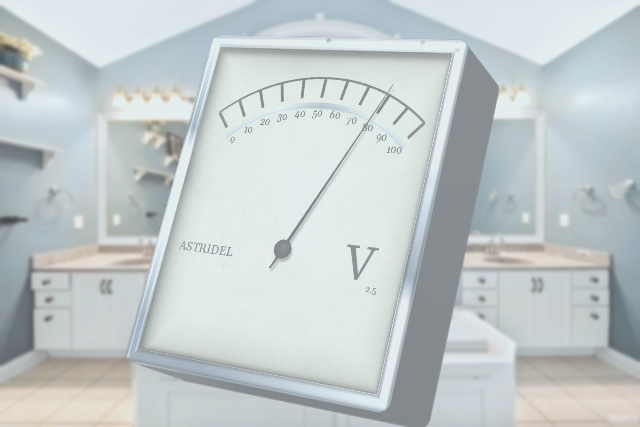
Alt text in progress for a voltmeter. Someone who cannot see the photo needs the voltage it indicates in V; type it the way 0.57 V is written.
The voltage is 80 V
